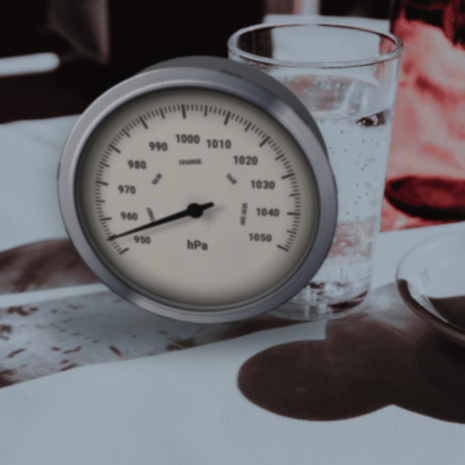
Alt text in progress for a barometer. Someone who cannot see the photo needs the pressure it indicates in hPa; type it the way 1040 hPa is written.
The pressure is 955 hPa
